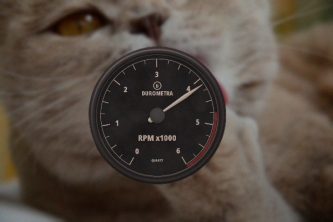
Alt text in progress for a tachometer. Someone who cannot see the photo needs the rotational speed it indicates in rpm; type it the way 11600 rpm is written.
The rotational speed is 4125 rpm
